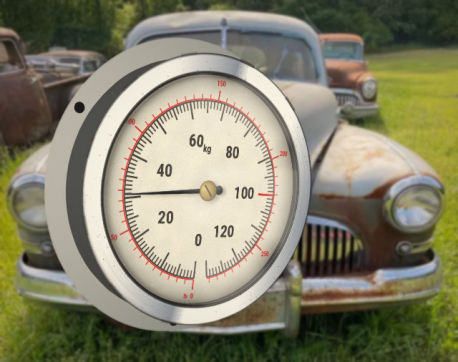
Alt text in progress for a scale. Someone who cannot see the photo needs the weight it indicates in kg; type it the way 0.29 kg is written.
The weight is 31 kg
